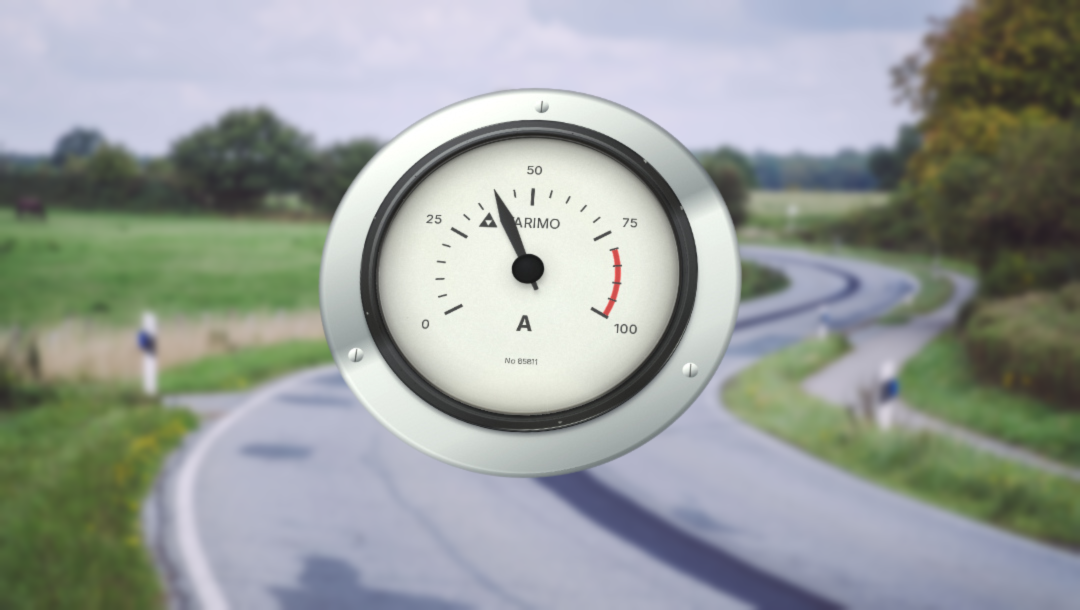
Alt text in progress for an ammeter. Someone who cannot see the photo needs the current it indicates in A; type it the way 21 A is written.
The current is 40 A
